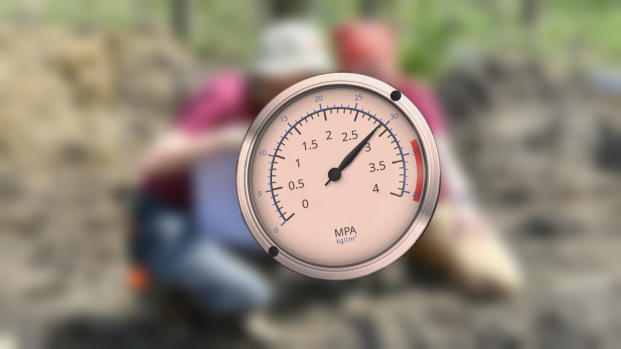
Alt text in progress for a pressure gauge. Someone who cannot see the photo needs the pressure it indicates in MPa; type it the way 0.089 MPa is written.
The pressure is 2.9 MPa
